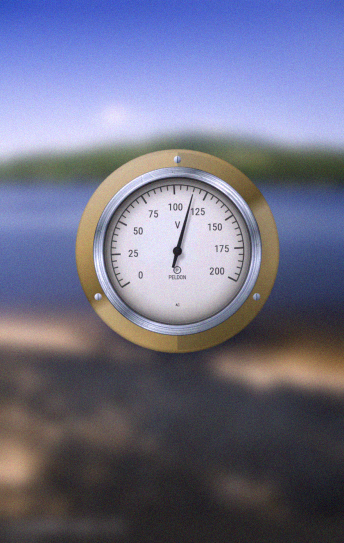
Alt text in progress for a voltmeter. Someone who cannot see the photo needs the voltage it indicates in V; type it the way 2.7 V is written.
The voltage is 115 V
